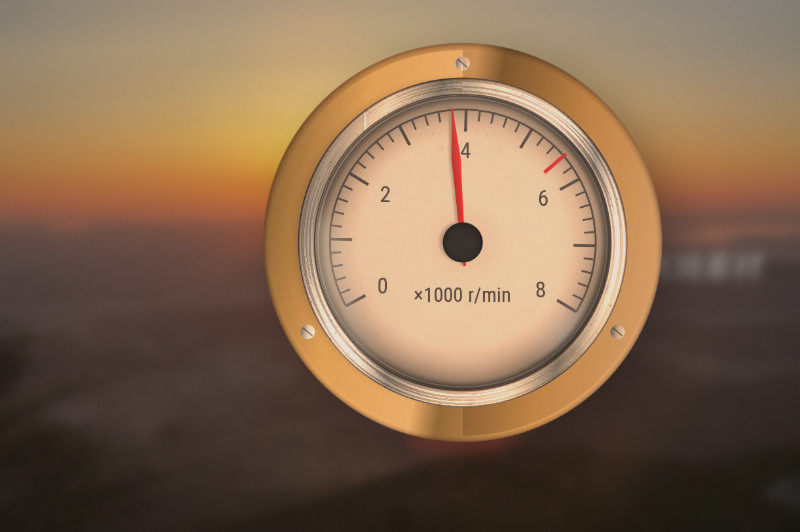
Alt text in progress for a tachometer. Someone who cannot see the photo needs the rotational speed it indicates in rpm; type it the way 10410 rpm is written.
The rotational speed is 3800 rpm
